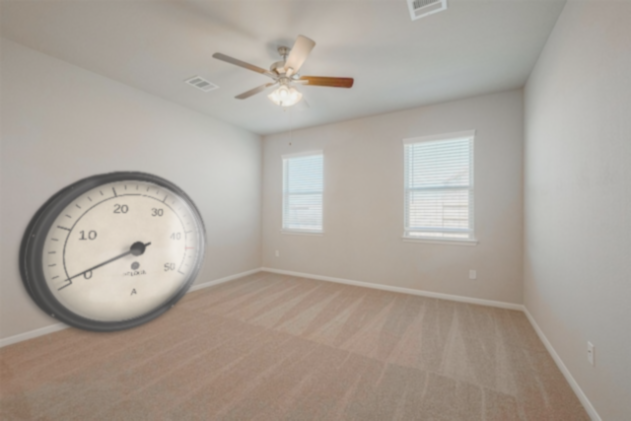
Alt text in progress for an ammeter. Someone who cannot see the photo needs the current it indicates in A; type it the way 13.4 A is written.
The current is 1 A
